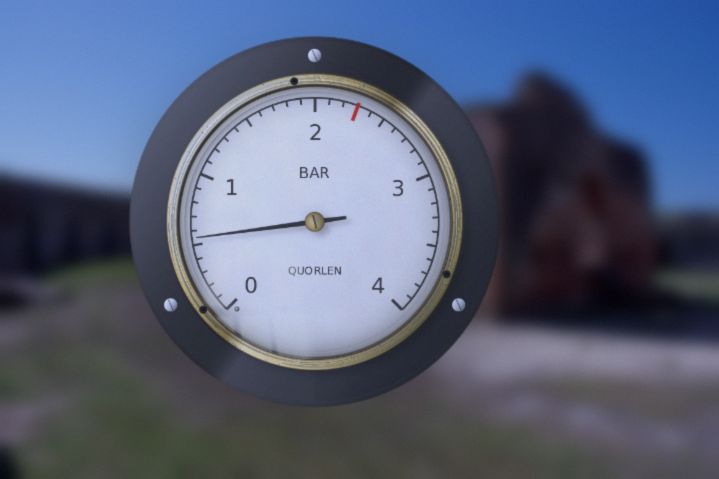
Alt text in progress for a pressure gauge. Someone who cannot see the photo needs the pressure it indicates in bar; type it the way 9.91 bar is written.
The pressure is 0.55 bar
